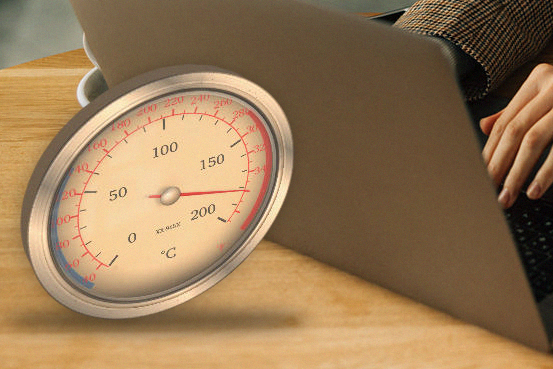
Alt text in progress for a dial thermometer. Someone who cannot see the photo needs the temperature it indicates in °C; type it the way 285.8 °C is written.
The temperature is 180 °C
